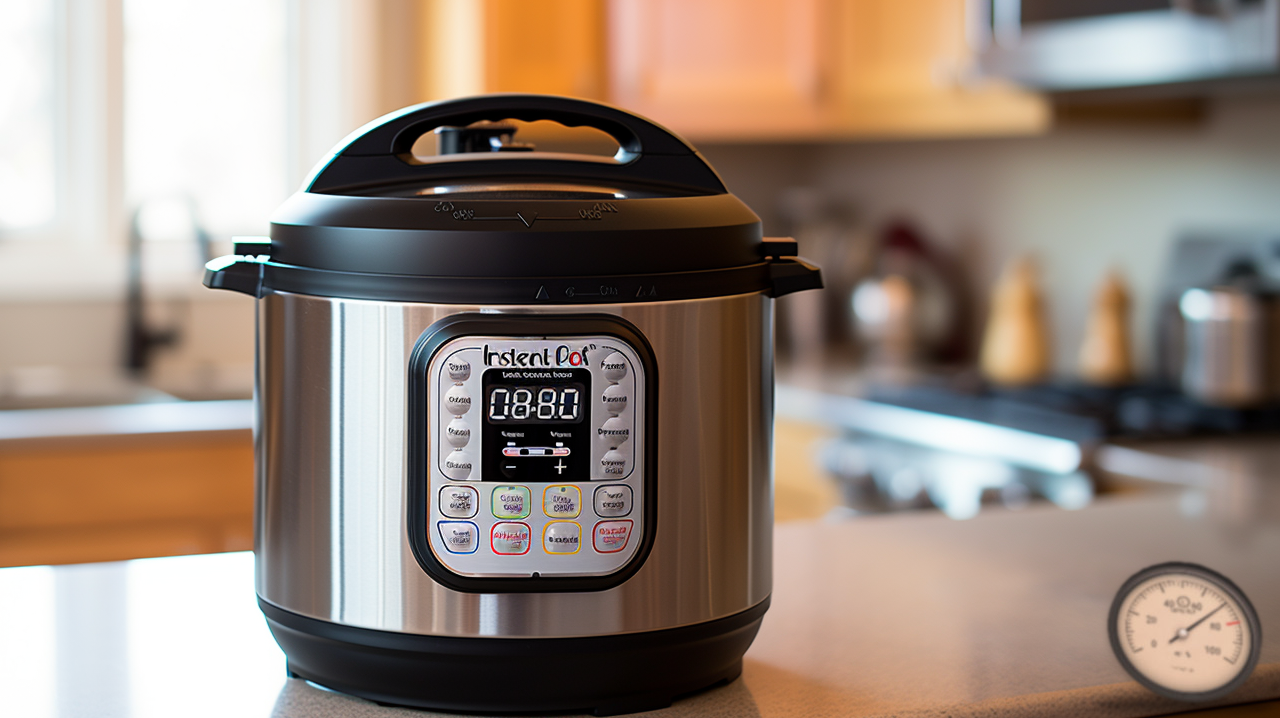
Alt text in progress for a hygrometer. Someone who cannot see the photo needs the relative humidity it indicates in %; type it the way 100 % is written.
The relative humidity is 70 %
